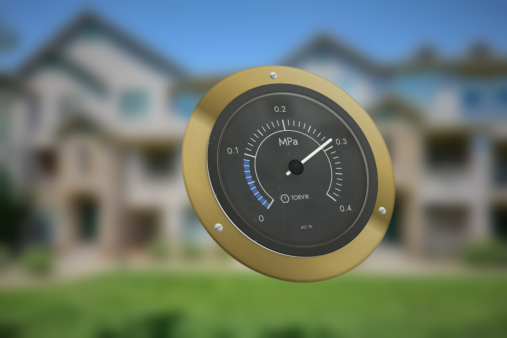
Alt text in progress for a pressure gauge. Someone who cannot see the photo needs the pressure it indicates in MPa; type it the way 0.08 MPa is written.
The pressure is 0.29 MPa
